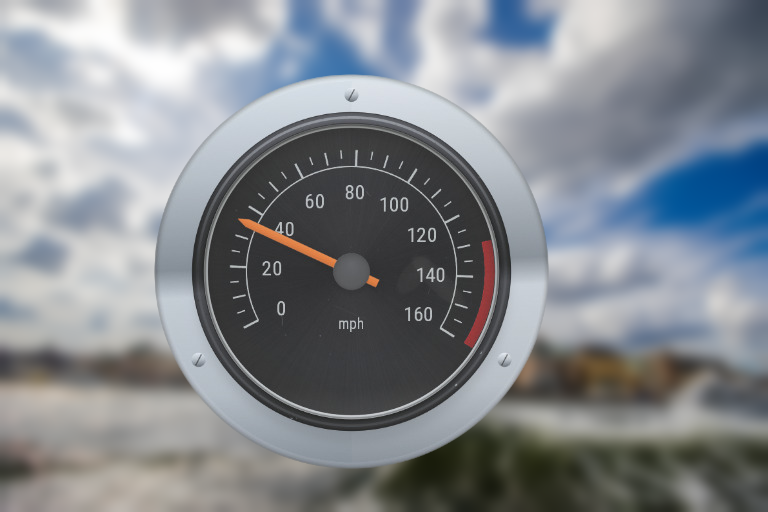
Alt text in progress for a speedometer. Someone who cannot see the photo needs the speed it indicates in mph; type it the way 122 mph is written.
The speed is 35 mph
